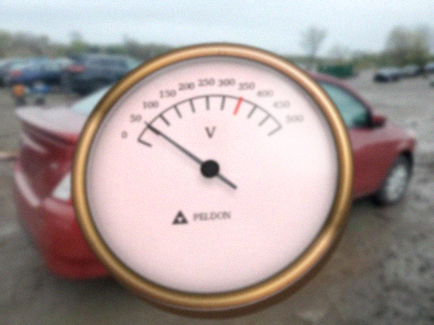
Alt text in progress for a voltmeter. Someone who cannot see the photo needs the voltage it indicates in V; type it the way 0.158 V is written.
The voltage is 50 V
